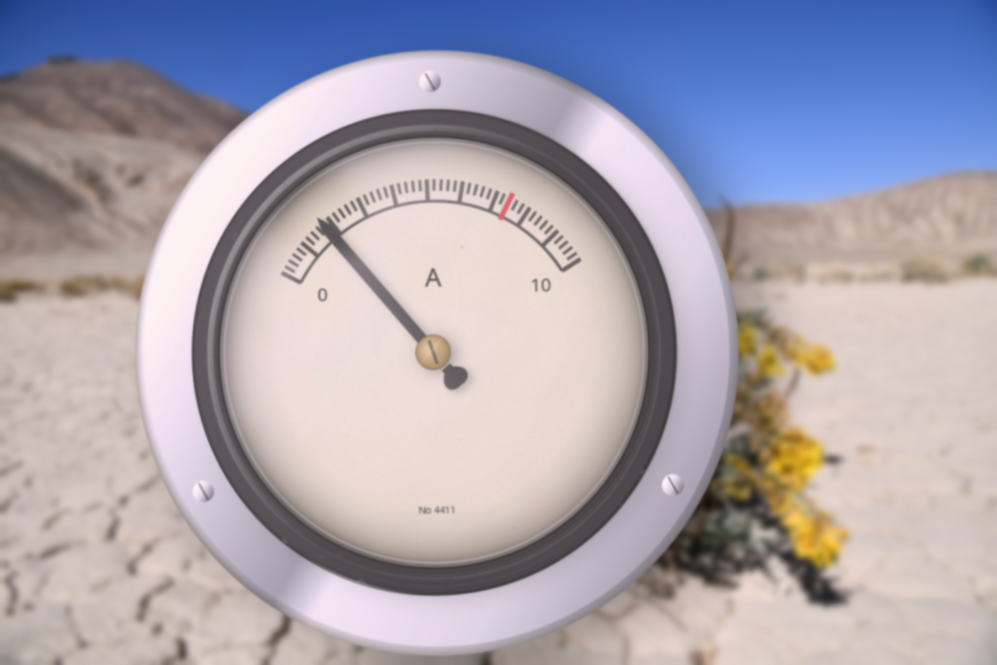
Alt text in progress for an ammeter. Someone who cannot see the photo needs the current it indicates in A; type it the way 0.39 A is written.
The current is 1.8 A
